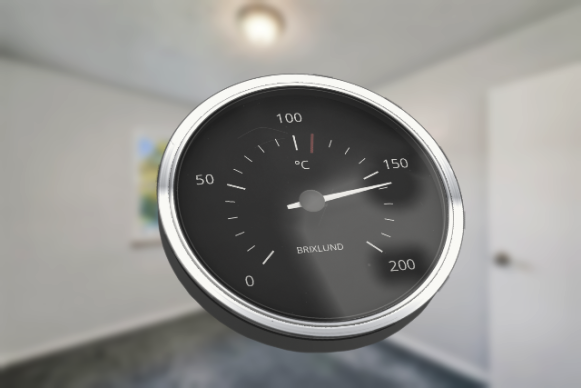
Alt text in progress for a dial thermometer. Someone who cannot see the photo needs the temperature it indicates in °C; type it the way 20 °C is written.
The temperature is 160 °C
